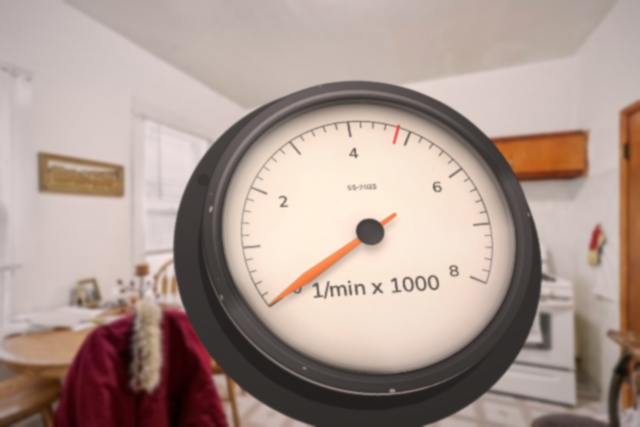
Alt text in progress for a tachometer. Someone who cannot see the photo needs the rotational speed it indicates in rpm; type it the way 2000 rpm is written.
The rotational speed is 0 rpm
